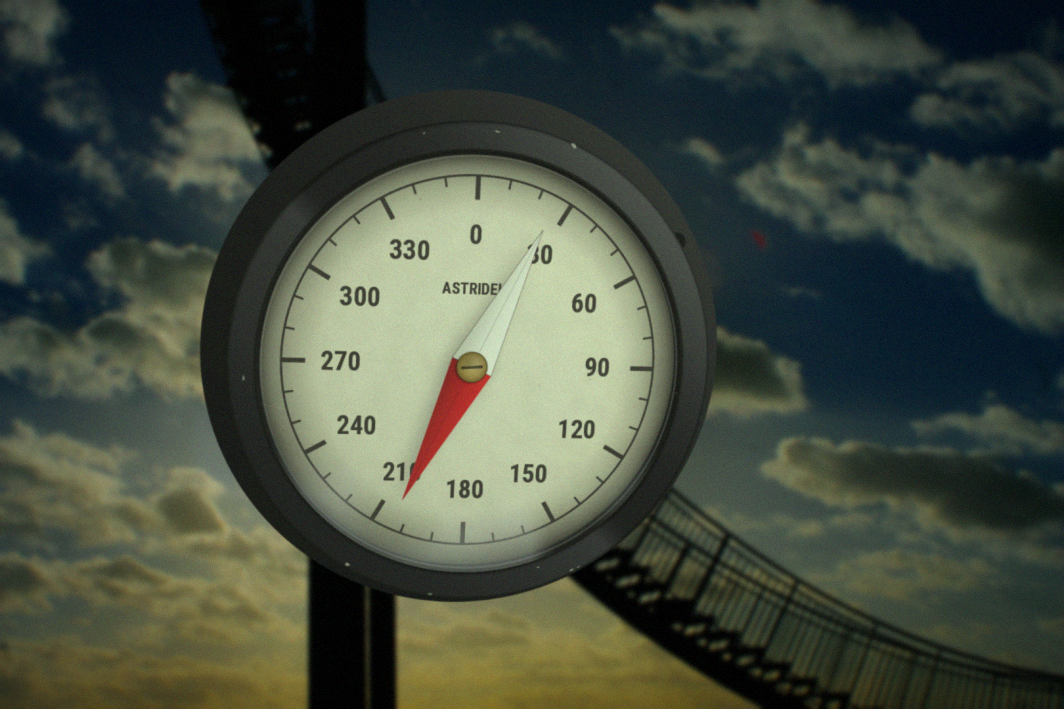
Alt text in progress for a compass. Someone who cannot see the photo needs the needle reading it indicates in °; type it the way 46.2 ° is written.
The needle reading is 205 °
